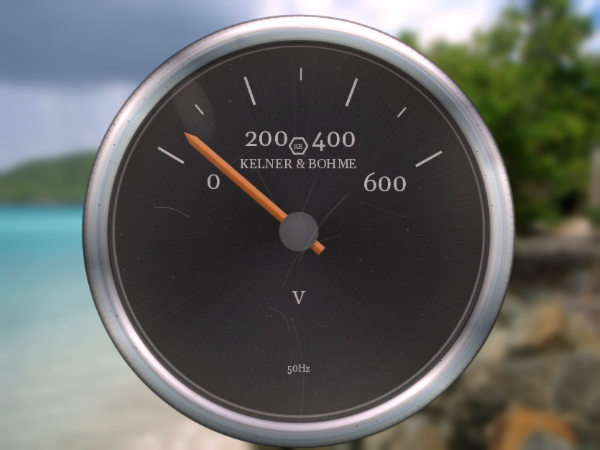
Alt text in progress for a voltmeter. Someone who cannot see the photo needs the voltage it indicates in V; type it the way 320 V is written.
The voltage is 50 V
